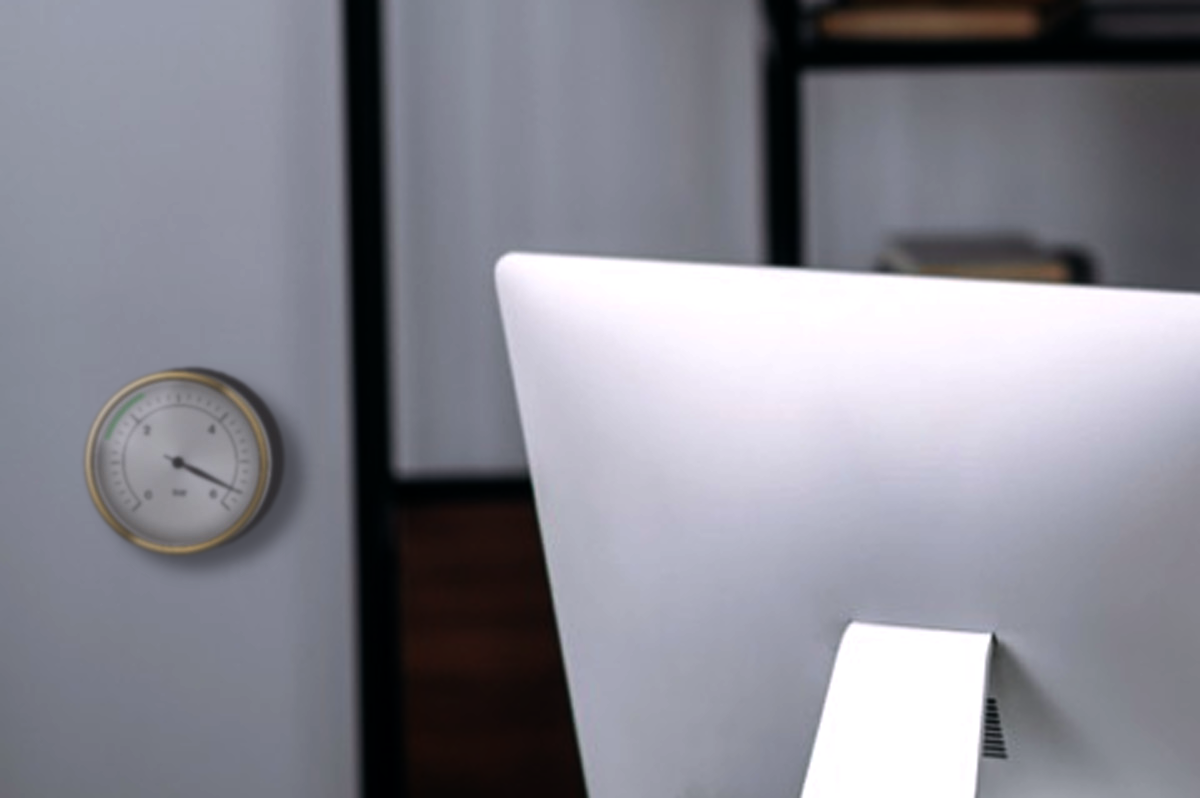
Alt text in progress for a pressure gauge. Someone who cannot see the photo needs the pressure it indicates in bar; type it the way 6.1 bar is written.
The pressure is 5.6 bar
